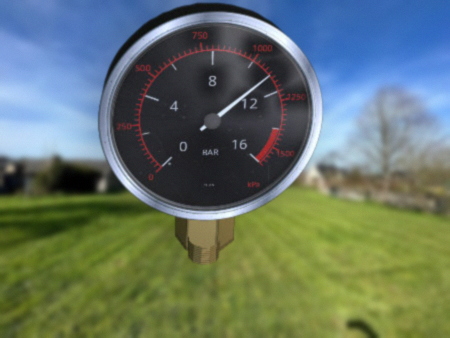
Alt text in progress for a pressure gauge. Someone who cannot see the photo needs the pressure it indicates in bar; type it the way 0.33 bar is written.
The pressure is 11 bar
